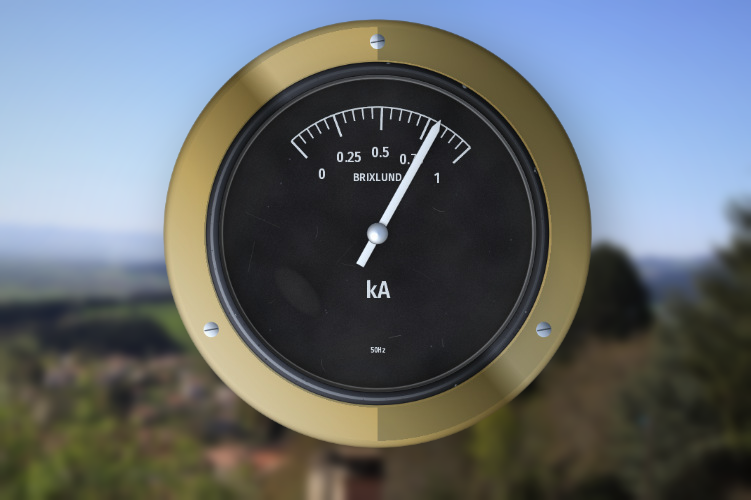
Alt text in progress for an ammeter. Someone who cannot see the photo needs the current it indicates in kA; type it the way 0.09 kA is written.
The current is 0.8 kA
